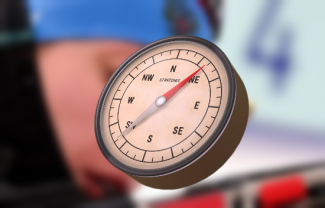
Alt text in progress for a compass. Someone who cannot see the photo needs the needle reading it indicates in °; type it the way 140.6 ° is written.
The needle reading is 40 °
